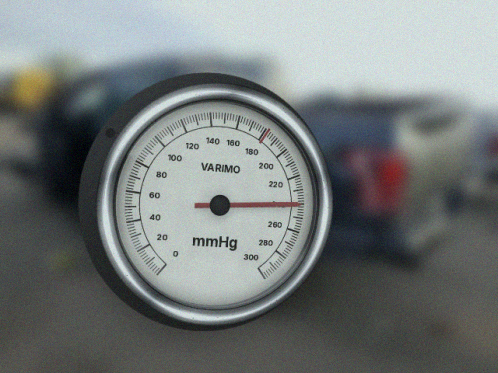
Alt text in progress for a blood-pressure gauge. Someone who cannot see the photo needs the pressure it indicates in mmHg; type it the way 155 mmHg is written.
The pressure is 240 mmHg
